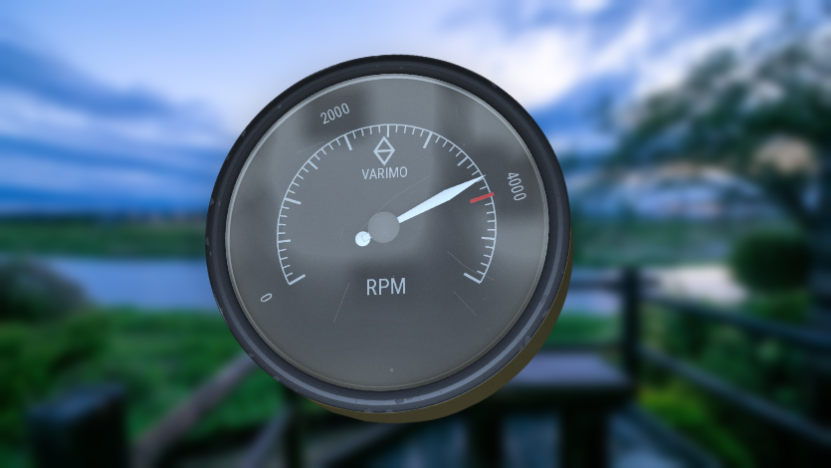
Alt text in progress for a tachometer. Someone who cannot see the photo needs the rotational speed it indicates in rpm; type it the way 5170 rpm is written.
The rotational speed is 3800 rpm
